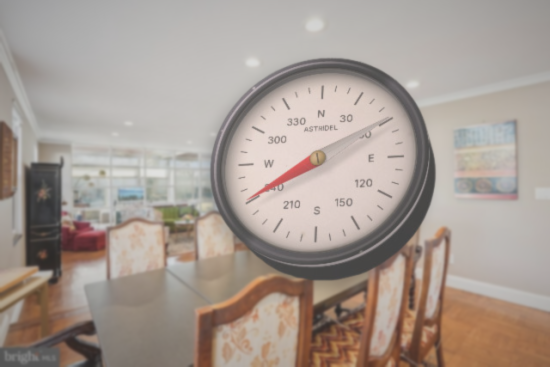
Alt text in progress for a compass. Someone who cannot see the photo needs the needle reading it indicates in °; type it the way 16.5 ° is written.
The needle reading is 240 °
